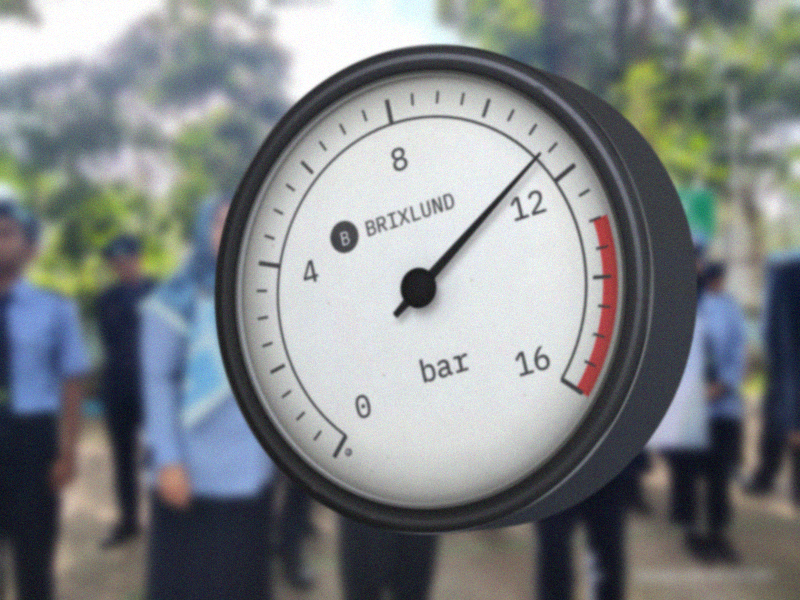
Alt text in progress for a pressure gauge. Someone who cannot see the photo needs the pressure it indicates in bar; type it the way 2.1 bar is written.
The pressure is 11.5 bar
